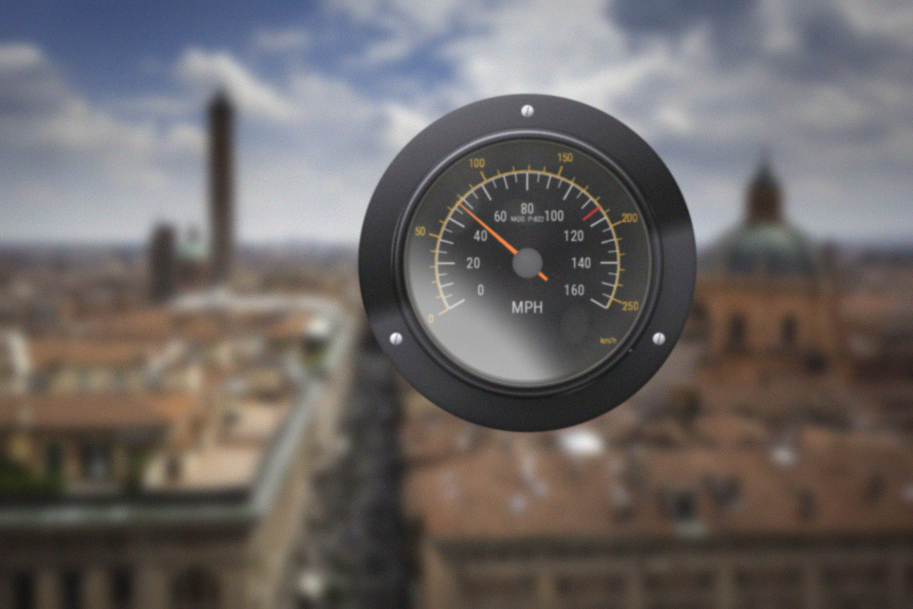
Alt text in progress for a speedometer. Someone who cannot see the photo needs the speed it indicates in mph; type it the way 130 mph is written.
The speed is 47.5 mph
